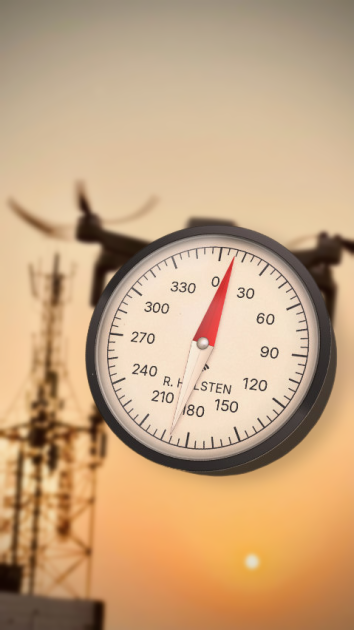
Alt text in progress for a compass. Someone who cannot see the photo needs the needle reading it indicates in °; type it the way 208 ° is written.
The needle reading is 10 °
